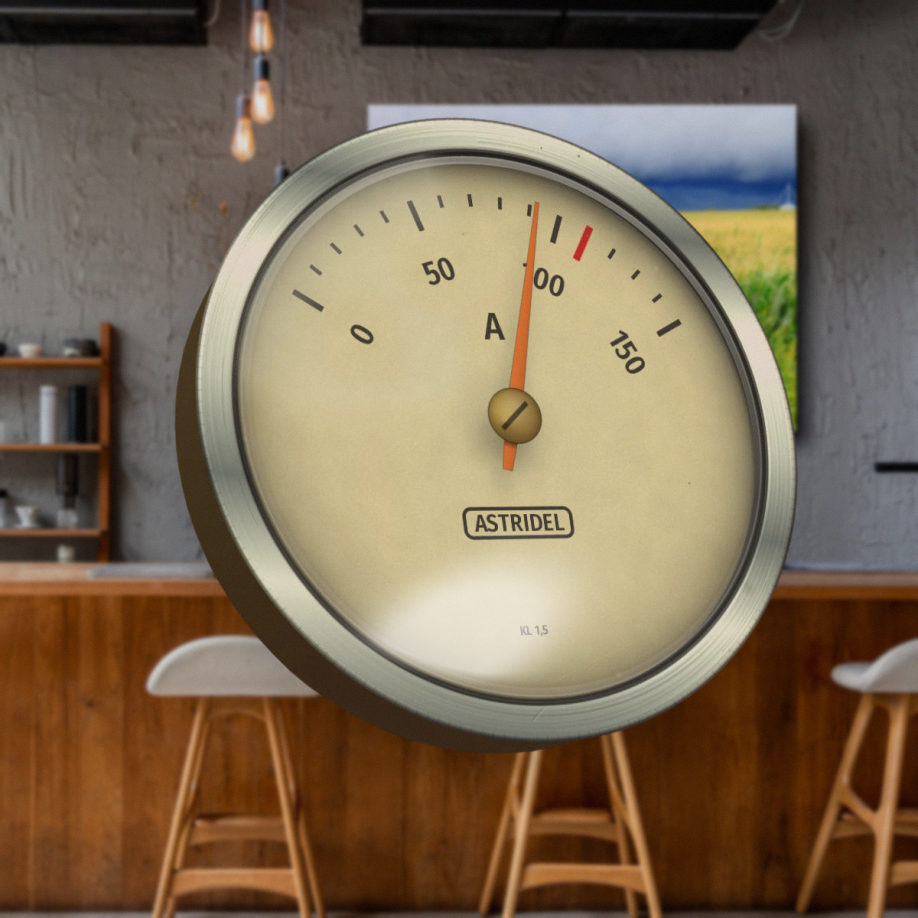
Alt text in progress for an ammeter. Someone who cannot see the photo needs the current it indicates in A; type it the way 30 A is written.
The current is 90 A
